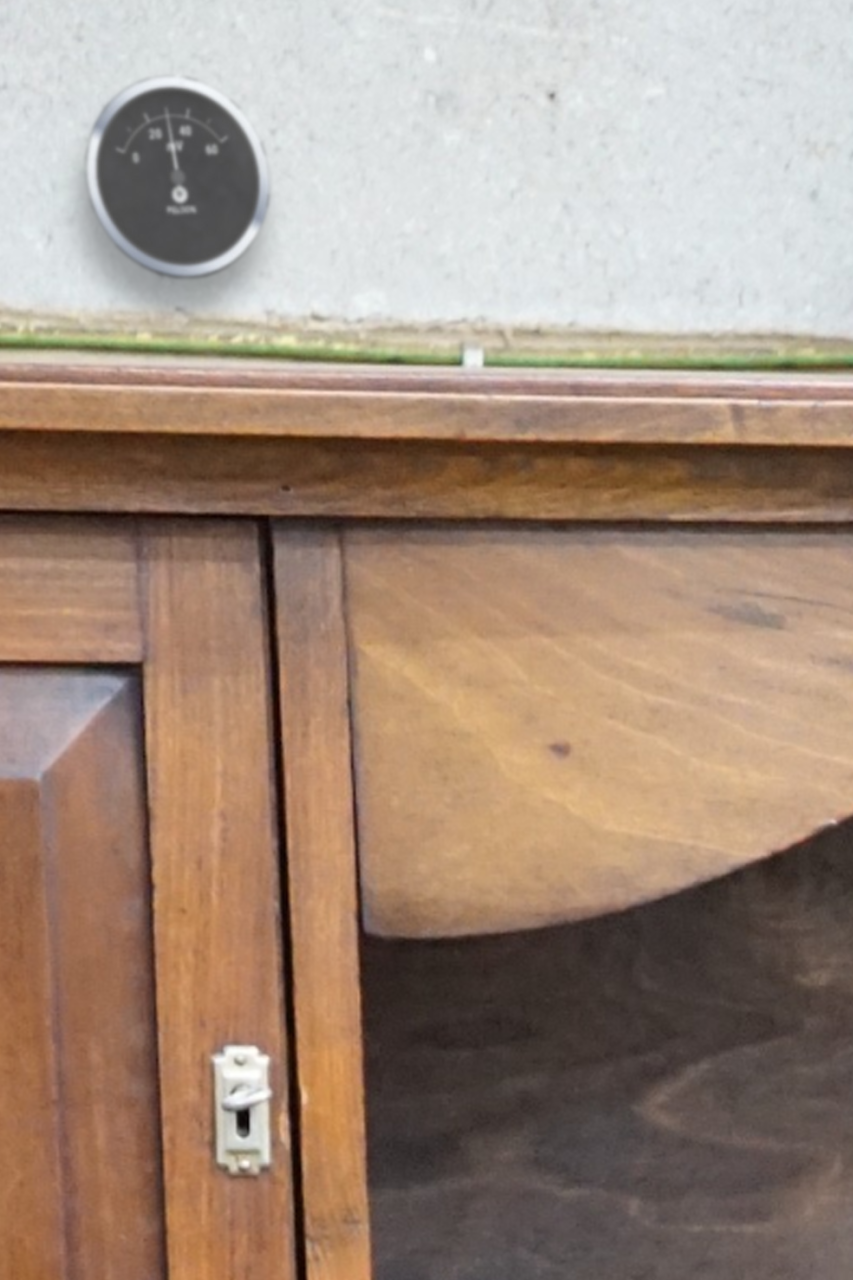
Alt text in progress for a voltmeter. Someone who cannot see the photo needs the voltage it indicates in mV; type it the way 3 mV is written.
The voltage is 30 mV
